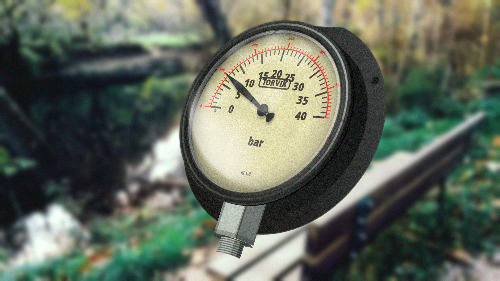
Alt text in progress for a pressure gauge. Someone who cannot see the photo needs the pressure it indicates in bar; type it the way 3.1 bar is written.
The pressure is 7 bar
